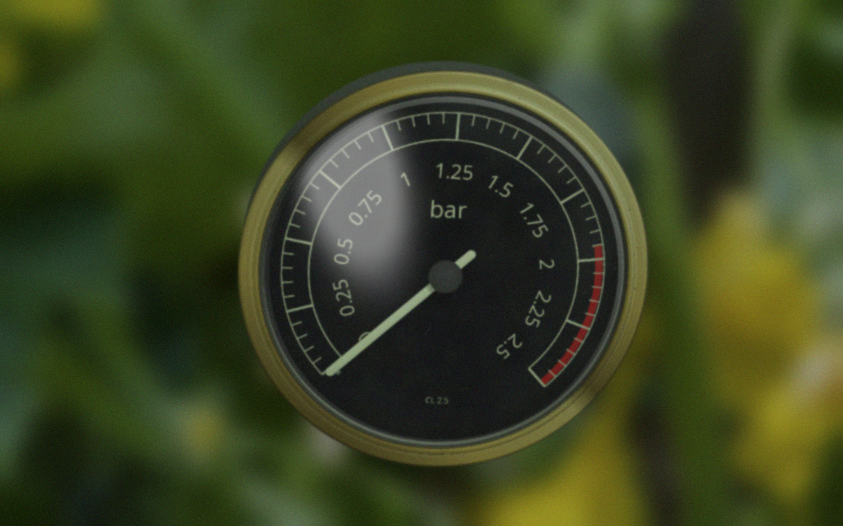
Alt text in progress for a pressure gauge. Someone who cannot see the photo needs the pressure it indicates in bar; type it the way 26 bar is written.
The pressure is 0 bar
